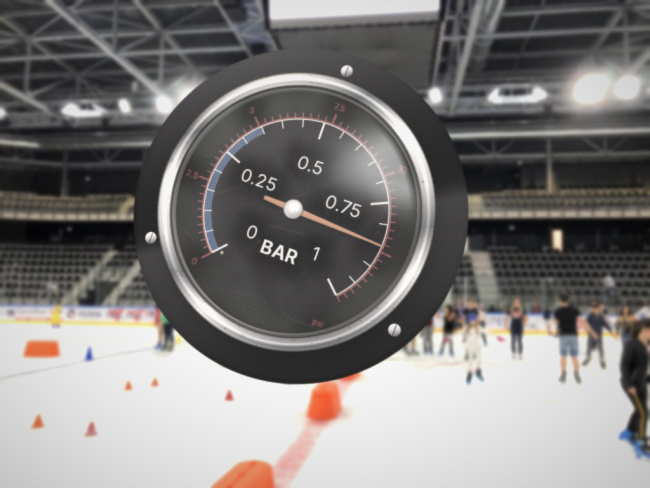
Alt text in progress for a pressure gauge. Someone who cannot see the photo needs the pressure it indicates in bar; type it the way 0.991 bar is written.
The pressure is 0.85 bar
